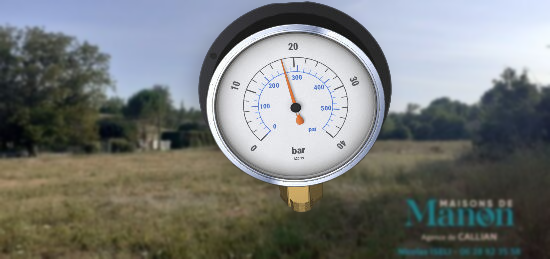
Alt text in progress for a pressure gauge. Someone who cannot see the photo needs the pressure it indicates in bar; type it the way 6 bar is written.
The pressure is 18 bar
